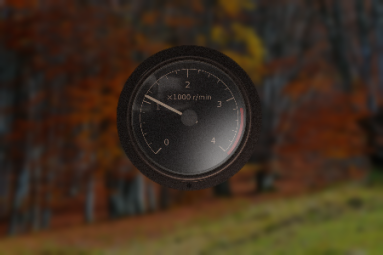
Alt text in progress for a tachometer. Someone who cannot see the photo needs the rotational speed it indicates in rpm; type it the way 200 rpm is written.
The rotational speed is 1100 rpm
